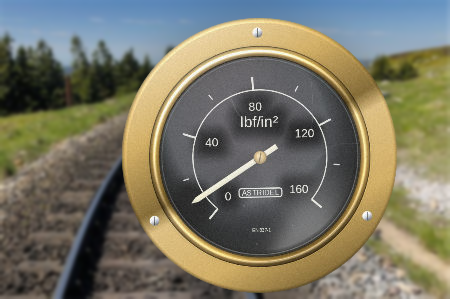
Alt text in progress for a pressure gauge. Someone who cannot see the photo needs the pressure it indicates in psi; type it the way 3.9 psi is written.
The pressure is 10 psi
